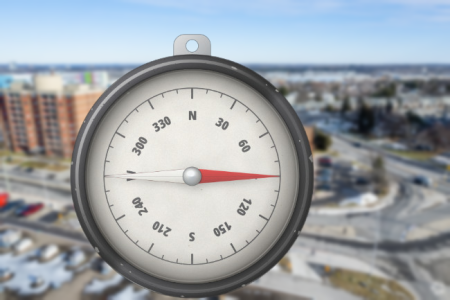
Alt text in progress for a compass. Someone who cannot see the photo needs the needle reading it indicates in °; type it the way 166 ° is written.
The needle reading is 90 °
